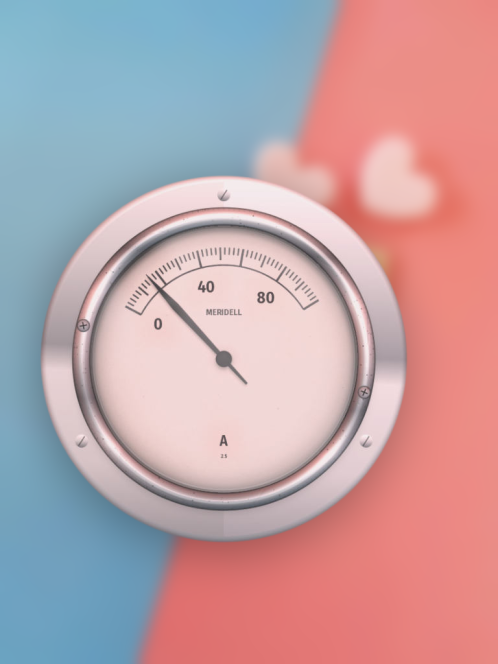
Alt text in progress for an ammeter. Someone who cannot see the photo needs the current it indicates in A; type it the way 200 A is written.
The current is 16 A
